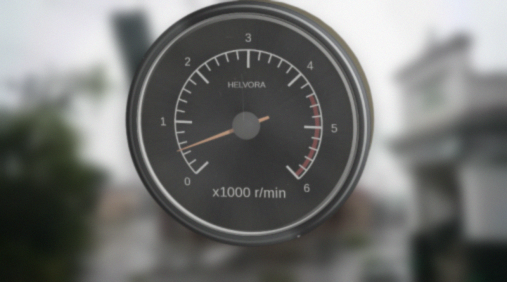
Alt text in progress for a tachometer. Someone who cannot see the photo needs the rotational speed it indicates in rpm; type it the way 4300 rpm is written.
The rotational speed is 500 rpm
